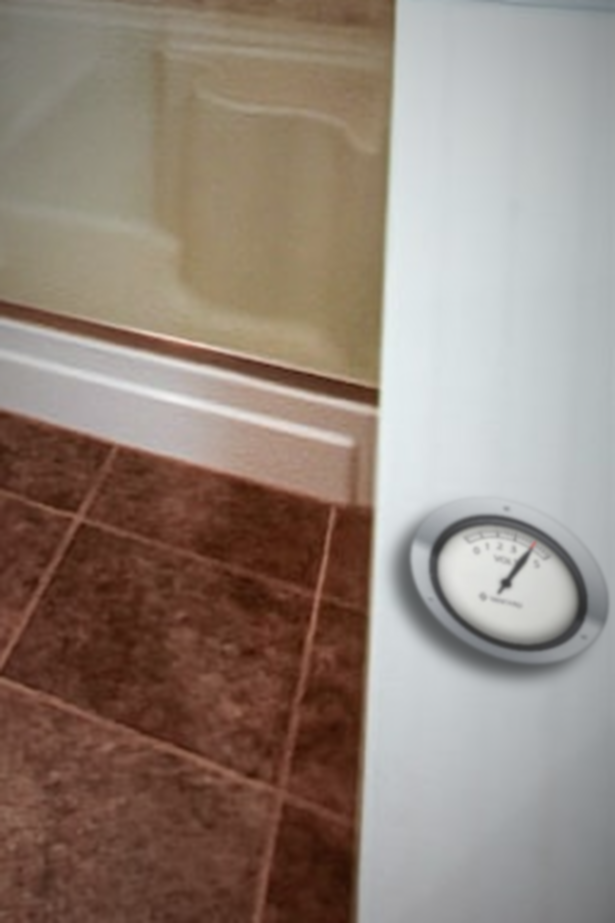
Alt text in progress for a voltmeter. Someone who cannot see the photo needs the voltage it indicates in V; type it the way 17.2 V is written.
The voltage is 4 V
